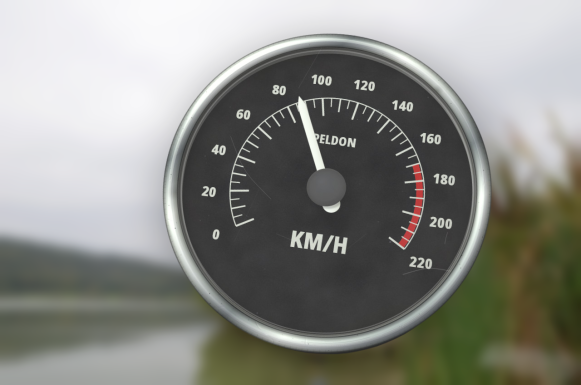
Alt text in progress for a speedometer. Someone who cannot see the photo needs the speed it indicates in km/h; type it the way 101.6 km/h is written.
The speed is 87.5 km/h
